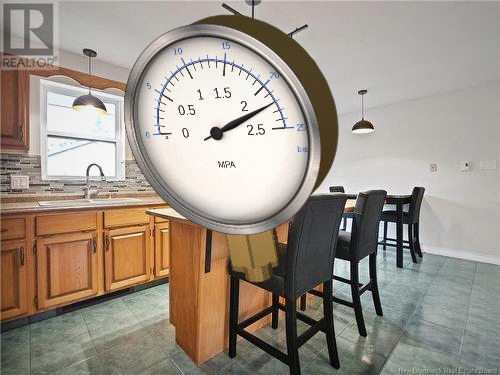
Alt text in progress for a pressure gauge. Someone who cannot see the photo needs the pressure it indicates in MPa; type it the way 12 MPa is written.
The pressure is 2.2 MPa
